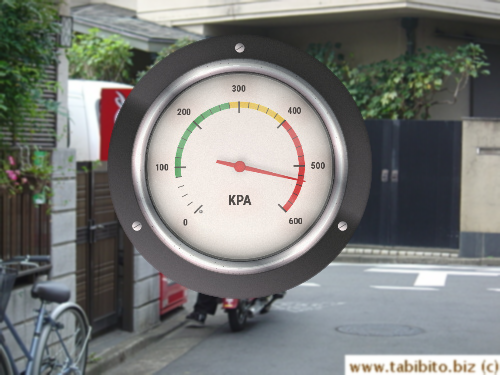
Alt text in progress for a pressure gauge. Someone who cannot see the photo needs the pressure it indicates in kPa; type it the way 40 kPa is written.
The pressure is 530 kPa
